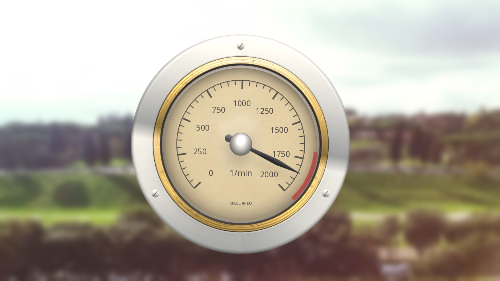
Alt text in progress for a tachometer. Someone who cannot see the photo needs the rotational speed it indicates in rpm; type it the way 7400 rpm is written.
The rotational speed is 1850 rpm
